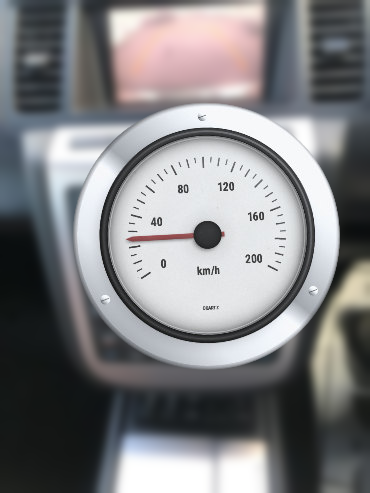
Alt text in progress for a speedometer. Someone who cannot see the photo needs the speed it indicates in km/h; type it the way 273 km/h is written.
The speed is 25 km/h
